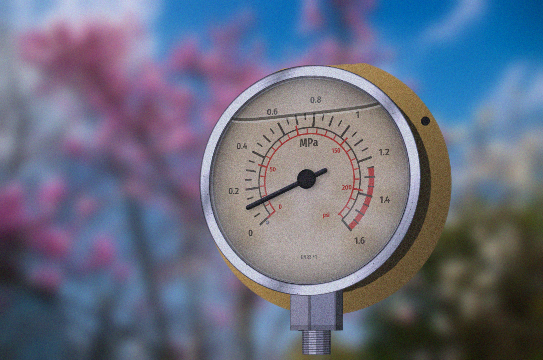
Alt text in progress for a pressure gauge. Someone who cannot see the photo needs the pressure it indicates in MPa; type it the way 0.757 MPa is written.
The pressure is 0.1 MPa
